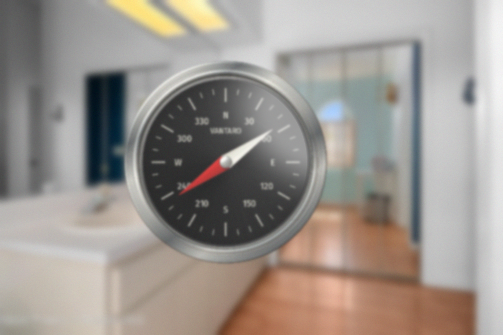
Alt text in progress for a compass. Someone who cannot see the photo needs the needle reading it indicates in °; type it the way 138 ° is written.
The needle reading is 235 °
